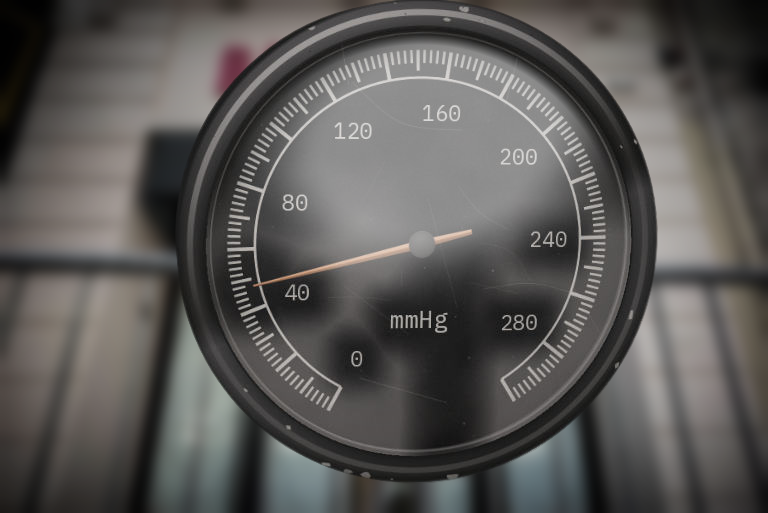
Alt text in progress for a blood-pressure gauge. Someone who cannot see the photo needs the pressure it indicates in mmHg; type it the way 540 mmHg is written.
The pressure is 48 mmHg
